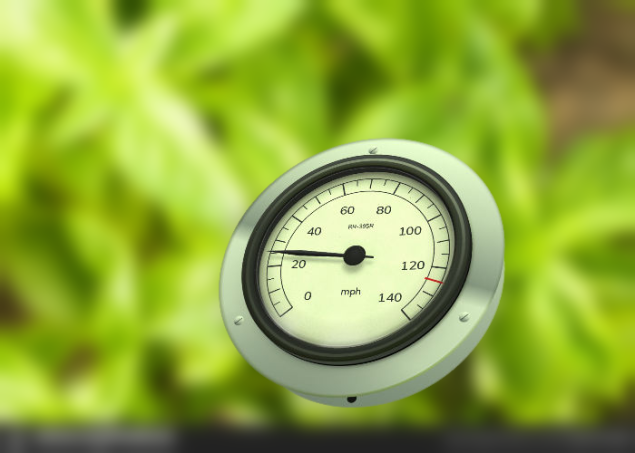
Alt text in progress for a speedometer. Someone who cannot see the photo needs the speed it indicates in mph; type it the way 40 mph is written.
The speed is 25 mph
